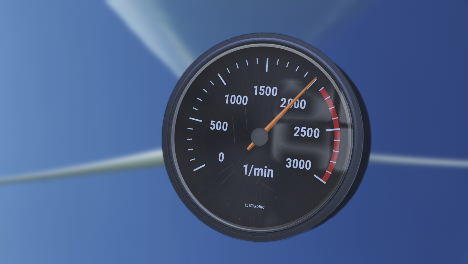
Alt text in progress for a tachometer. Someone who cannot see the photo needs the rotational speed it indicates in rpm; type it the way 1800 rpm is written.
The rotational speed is 2000 rpm
